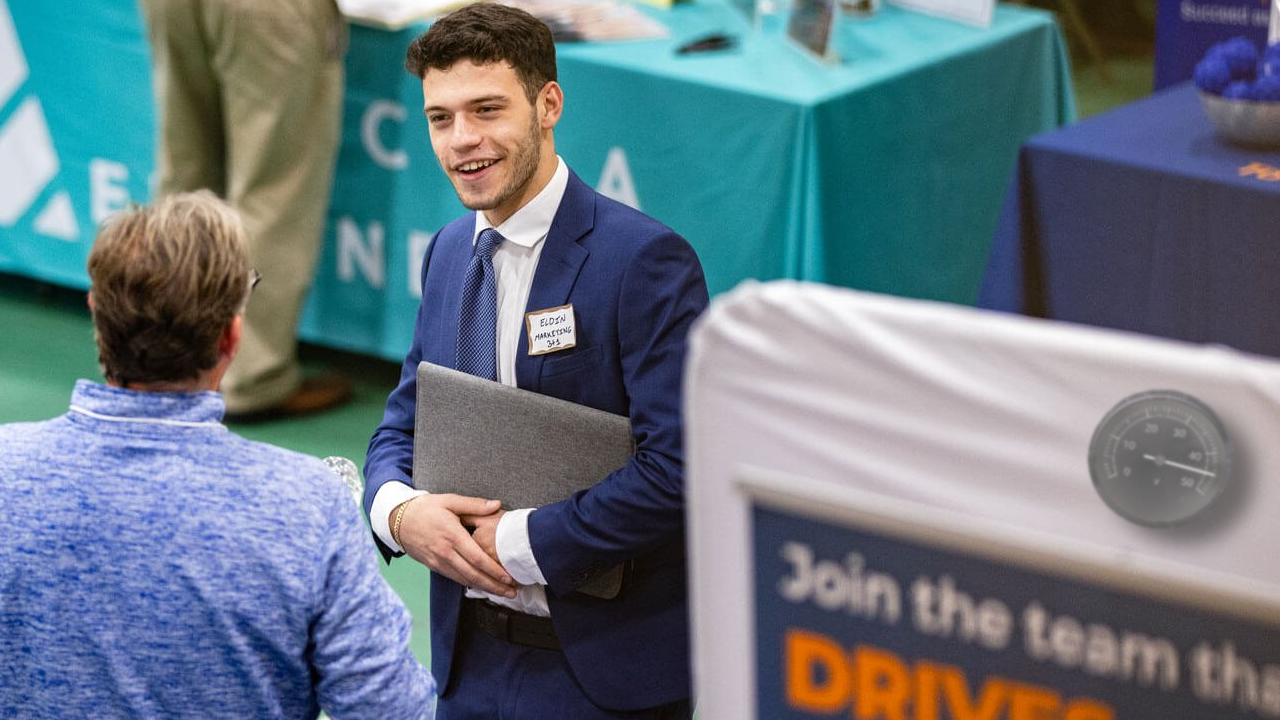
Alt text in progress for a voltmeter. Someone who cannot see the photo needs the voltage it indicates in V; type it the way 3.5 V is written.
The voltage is 45 V
